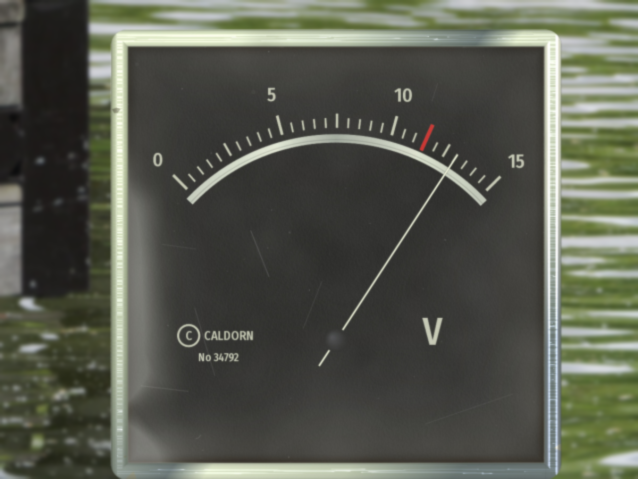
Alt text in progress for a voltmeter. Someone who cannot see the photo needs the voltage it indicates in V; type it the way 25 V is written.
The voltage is 13 V
